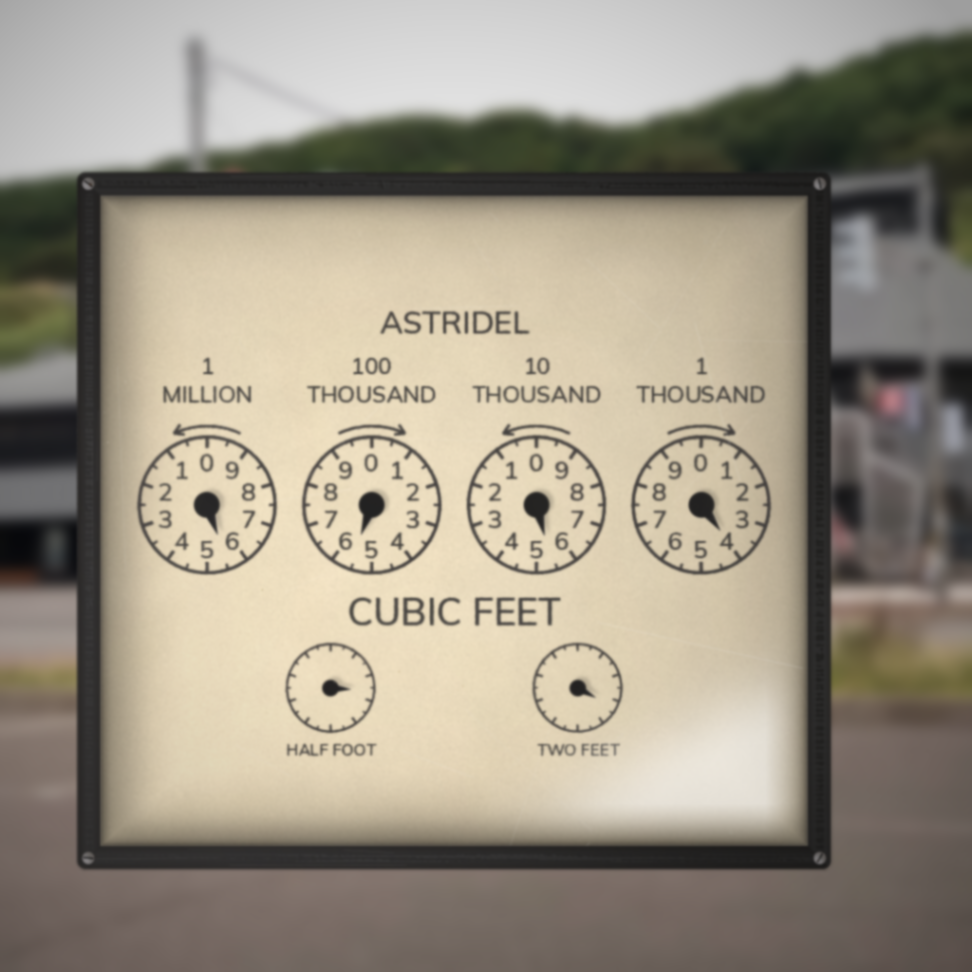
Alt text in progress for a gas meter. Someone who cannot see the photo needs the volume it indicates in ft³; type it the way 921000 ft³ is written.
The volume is 555400 ft³
